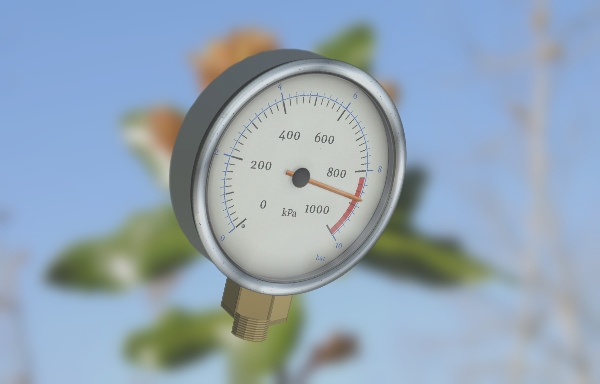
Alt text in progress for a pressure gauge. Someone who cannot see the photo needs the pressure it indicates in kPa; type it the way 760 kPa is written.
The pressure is 880 kPa
